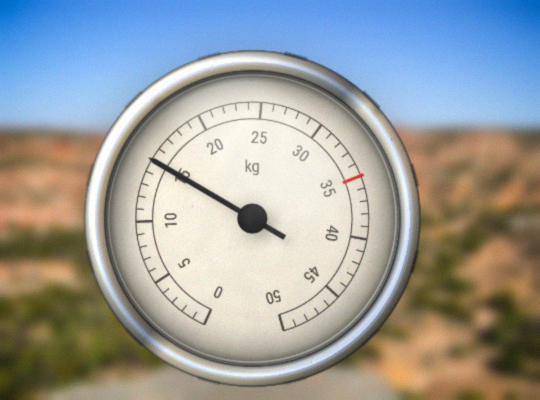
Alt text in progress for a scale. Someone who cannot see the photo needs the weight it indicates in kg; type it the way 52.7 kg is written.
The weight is 15 kg
